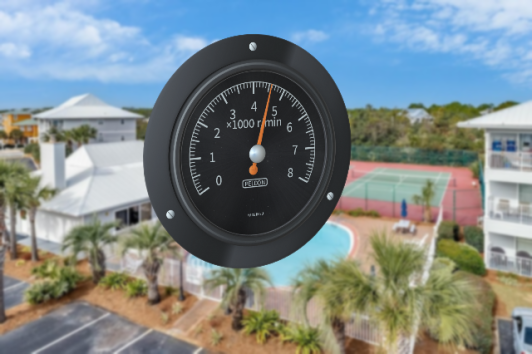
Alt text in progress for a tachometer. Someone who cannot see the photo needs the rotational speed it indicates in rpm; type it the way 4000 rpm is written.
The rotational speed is 4500 rpm
